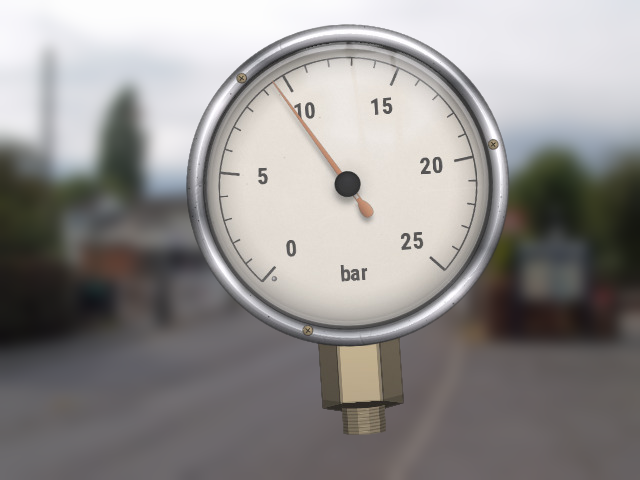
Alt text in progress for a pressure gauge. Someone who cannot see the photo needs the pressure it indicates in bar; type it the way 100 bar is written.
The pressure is 9.5 bar
